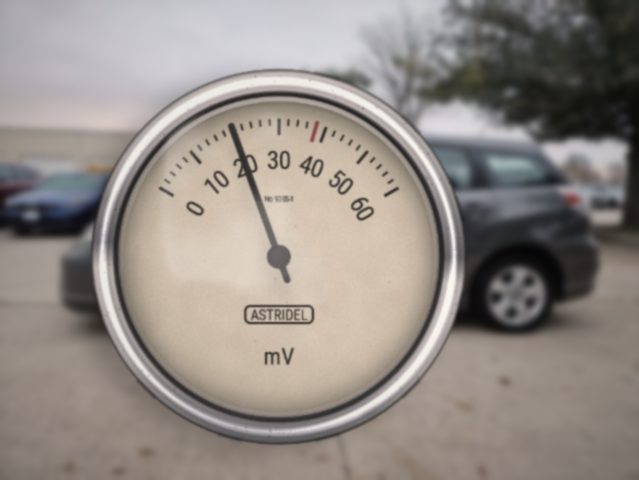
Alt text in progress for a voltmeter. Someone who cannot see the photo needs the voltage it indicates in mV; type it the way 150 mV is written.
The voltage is 20 mV
